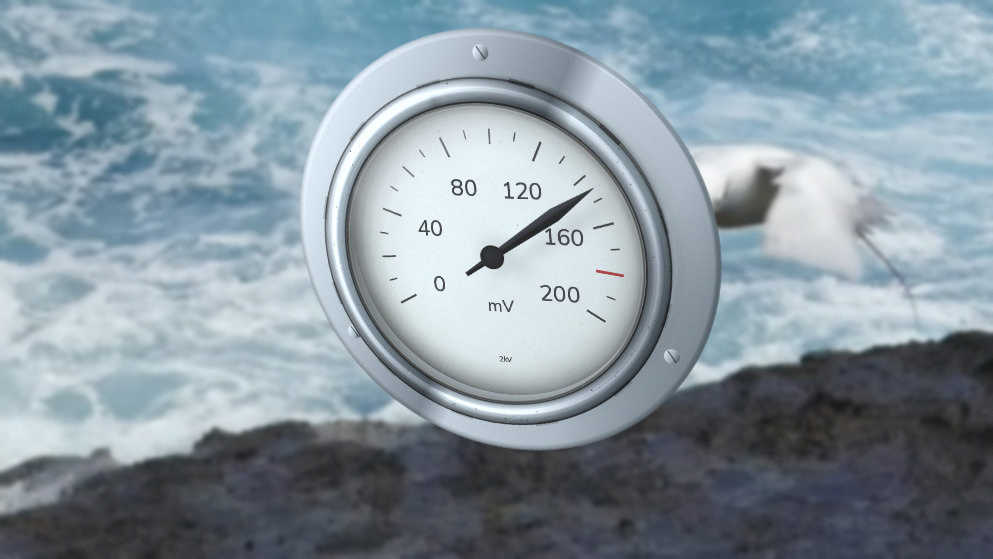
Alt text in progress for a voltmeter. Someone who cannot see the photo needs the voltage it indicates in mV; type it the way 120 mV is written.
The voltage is 145 mV
